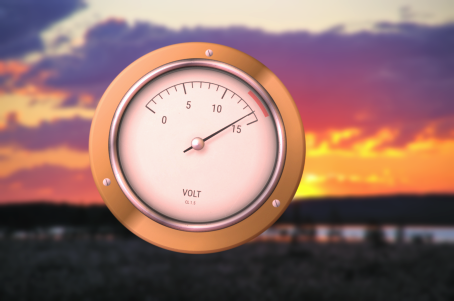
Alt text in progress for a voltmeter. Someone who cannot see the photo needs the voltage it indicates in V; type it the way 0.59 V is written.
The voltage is 14 V
